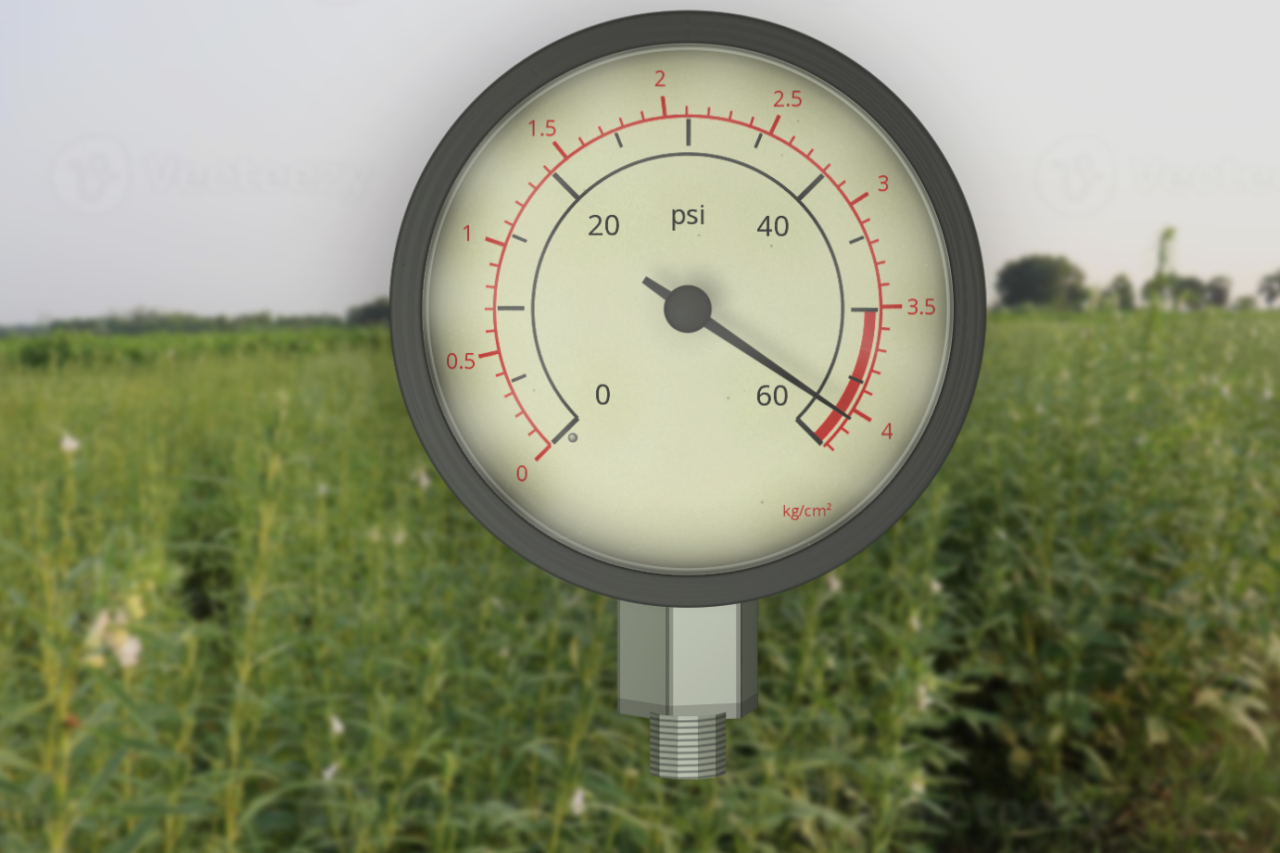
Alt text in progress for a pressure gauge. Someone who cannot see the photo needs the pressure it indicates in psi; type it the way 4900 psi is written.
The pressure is 57.5 psi
